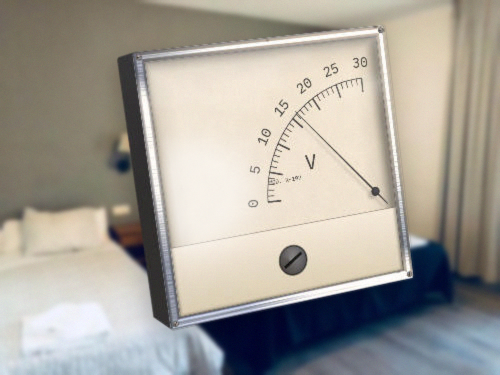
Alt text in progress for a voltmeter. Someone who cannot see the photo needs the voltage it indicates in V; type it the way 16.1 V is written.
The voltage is 16 V
